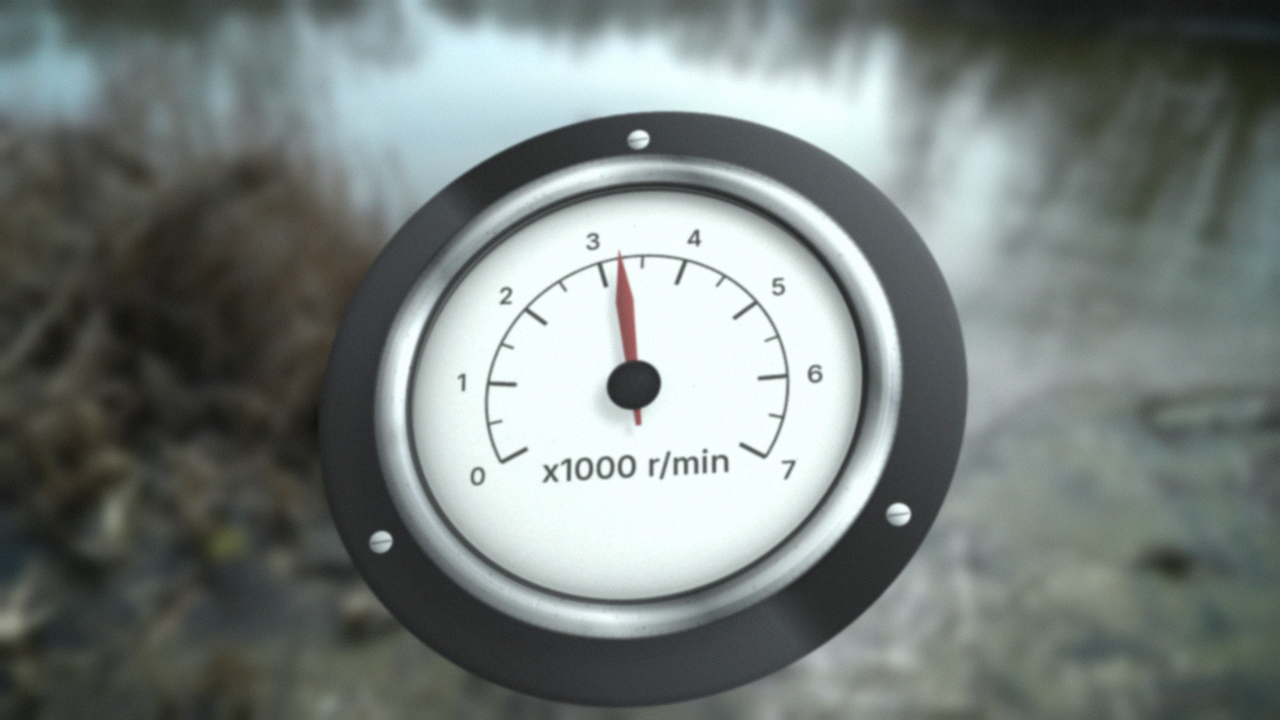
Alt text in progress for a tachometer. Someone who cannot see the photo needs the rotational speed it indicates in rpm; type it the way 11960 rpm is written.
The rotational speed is 3250 rpm
